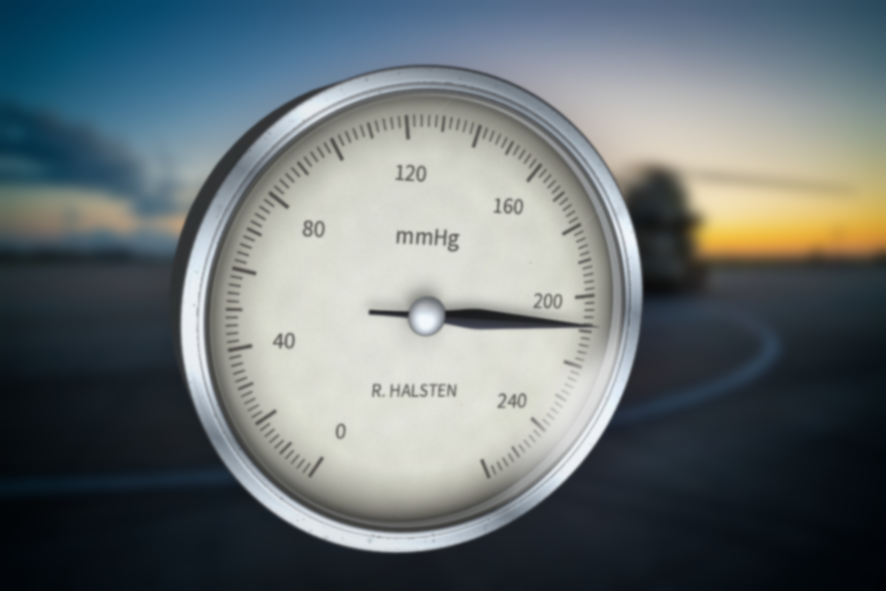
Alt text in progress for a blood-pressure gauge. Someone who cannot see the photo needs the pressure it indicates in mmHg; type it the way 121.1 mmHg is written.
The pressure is 208 mmHg
